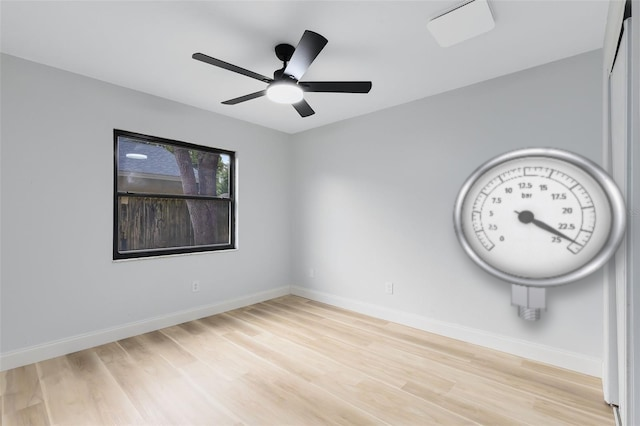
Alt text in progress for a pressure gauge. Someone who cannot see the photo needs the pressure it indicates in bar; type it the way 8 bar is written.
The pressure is 24 bar
